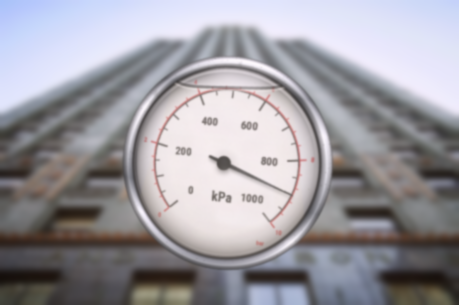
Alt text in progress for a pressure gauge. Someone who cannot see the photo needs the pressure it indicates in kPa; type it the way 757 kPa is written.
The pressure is 900 kPa
